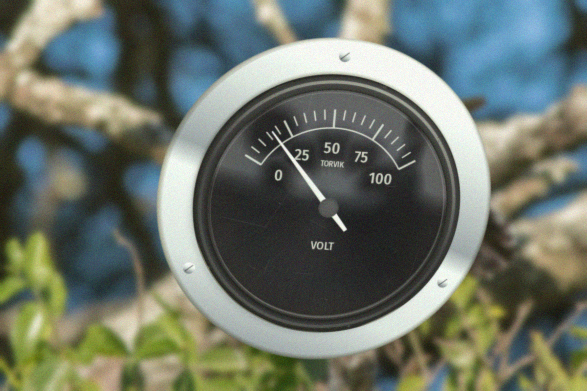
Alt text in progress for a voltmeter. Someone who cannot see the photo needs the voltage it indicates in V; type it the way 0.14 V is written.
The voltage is 17.5 V
